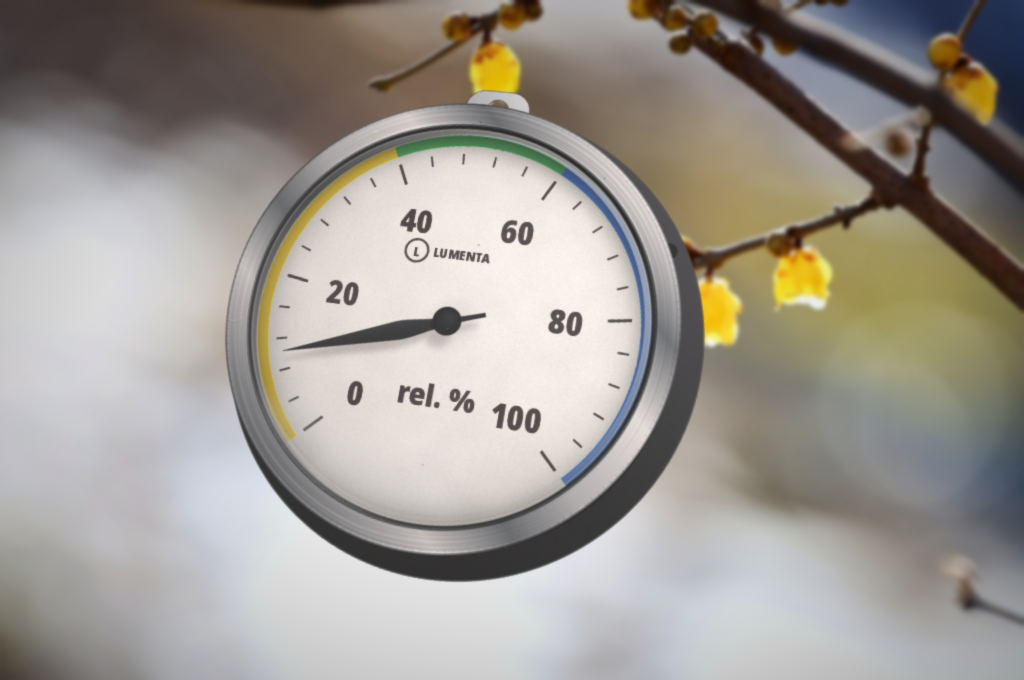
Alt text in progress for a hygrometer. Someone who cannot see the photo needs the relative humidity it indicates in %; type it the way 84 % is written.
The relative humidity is 10 %
